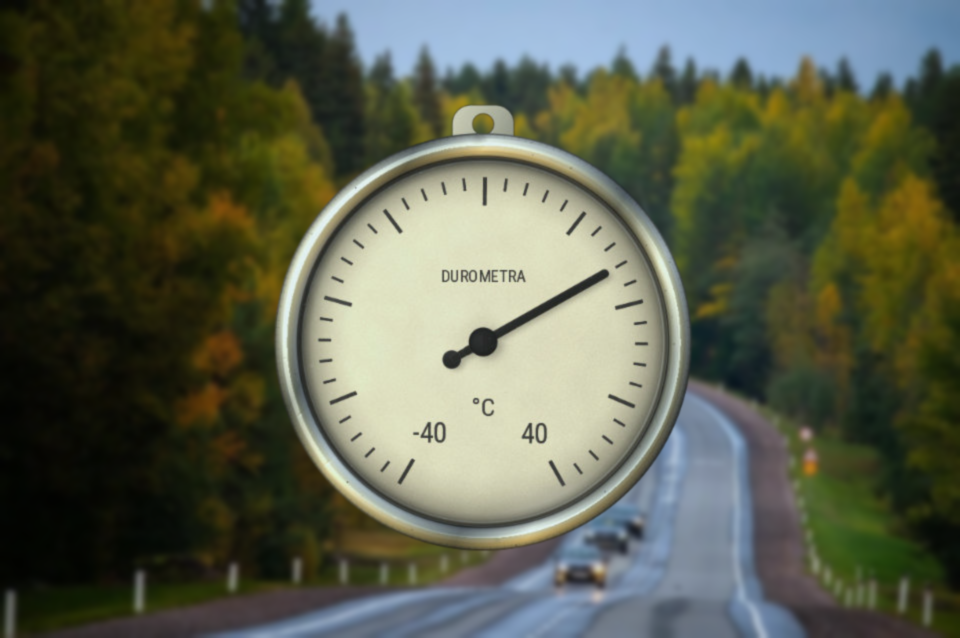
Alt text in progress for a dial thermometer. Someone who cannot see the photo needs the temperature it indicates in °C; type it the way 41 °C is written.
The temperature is 16 °C
